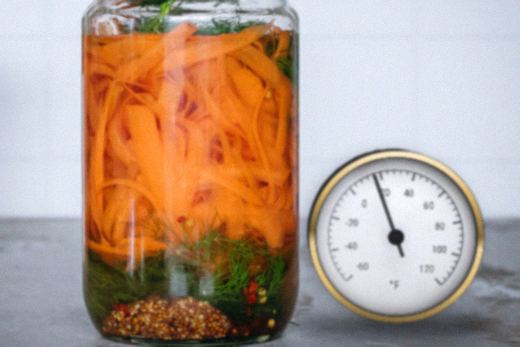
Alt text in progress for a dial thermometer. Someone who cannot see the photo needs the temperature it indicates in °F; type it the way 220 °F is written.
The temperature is 16 °F
